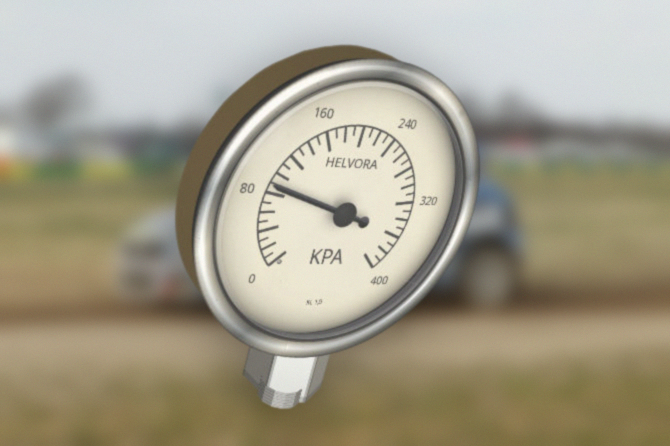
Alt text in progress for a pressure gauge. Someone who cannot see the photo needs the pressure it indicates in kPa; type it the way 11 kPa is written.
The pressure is 90 kPa
